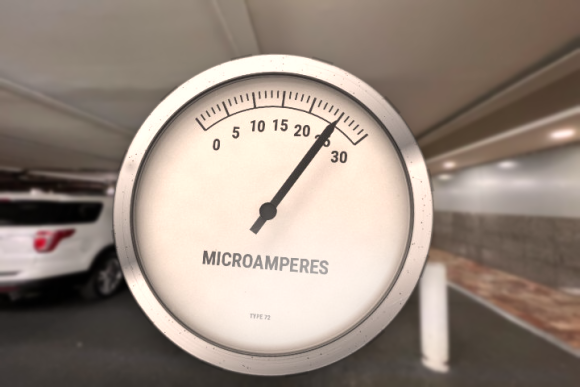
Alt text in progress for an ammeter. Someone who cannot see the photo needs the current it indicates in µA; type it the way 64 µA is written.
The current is 25 µA
